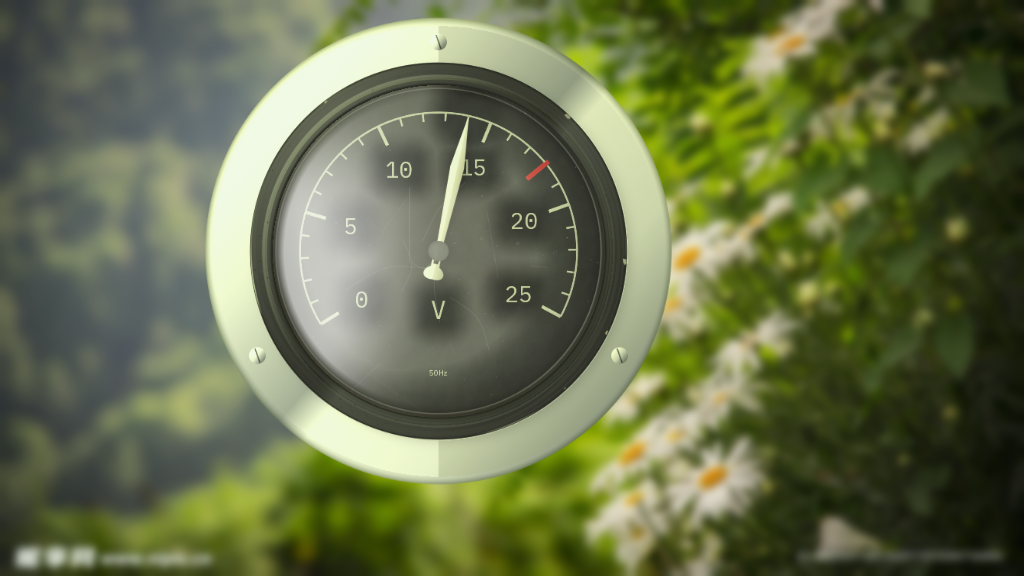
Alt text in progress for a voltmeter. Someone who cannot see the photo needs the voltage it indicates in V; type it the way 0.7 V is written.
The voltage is 14 V
